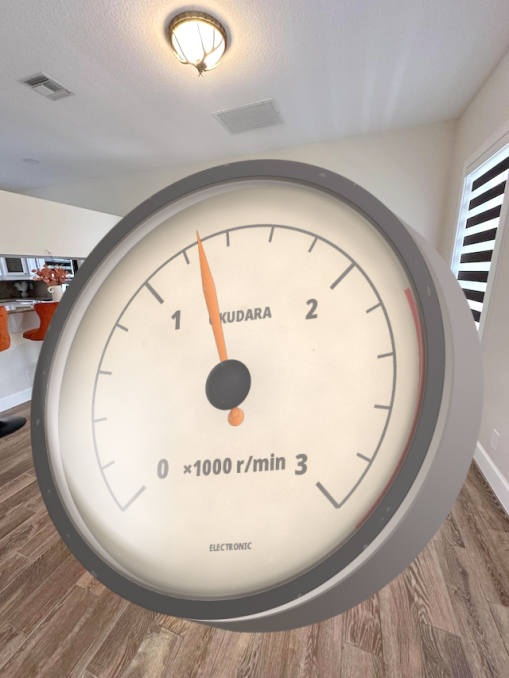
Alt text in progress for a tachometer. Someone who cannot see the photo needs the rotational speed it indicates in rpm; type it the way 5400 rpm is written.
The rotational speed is 1300 rpm
